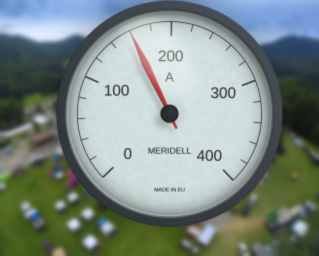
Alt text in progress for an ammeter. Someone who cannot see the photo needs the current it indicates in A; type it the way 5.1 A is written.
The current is 160 A
